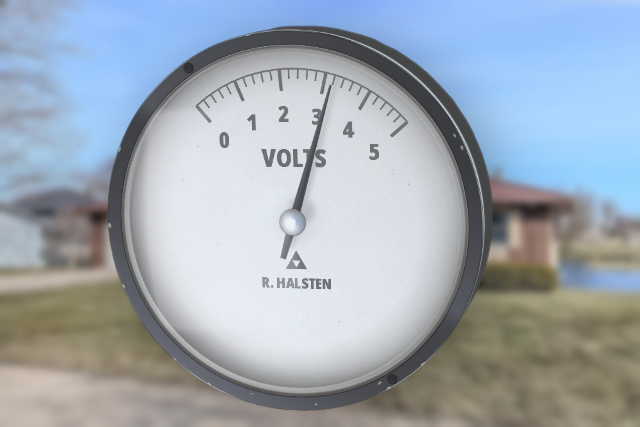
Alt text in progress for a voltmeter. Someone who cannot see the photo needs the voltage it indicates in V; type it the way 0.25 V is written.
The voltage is 3.2 V
